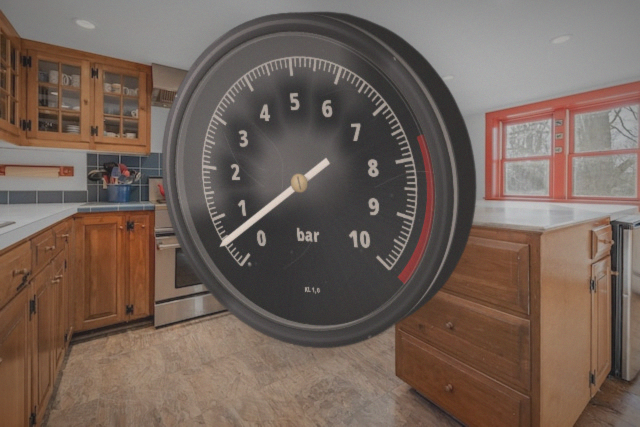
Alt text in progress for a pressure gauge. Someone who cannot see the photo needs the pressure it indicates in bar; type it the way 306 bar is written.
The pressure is 0.5 bar
